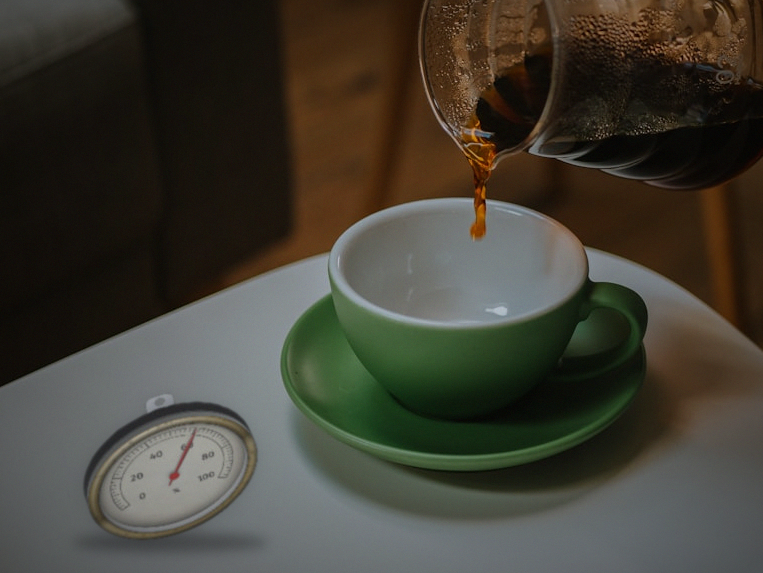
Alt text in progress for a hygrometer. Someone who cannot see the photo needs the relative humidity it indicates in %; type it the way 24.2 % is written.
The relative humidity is 60 %
